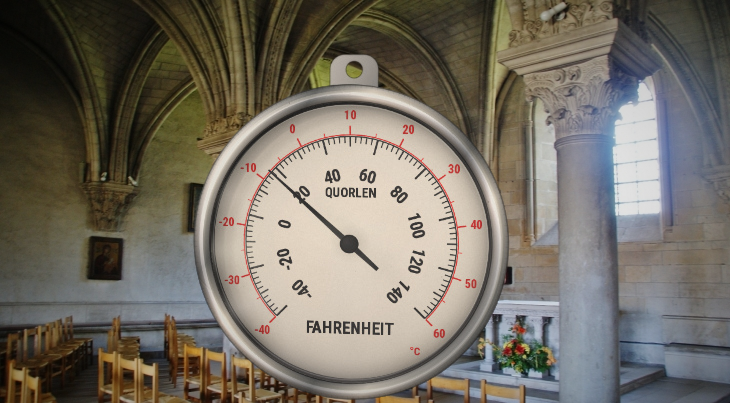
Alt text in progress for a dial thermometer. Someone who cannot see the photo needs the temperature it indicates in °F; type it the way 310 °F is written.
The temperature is 18 °F
